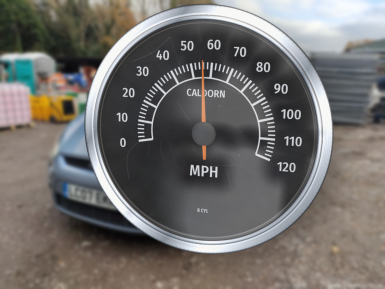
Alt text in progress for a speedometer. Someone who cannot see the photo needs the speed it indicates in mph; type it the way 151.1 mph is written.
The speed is 56 mph
